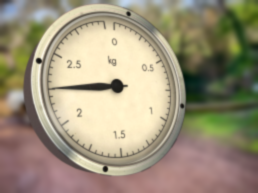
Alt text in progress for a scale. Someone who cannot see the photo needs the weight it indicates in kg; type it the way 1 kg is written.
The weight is 2.25 kg
